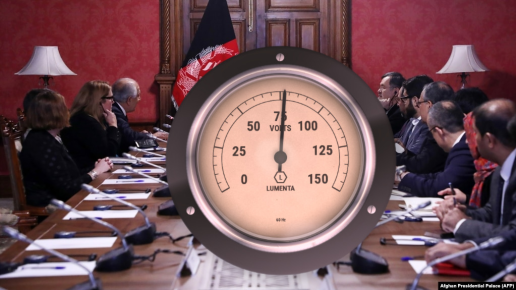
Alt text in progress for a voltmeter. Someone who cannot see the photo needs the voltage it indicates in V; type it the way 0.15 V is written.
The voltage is 77.5 V
